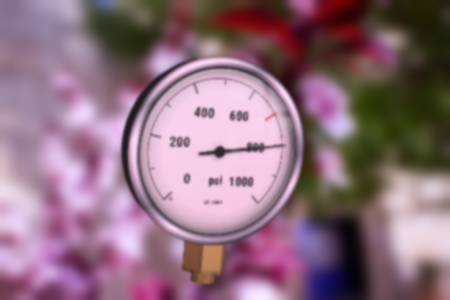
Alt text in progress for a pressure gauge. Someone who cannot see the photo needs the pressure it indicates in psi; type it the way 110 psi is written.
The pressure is 800 psi
